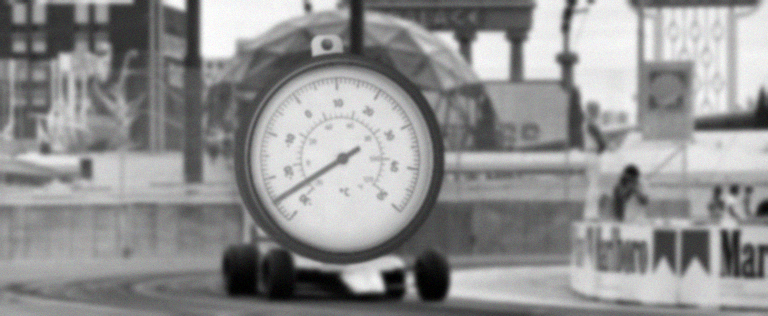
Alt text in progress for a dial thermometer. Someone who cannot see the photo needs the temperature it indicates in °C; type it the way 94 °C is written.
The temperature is -25 °C
